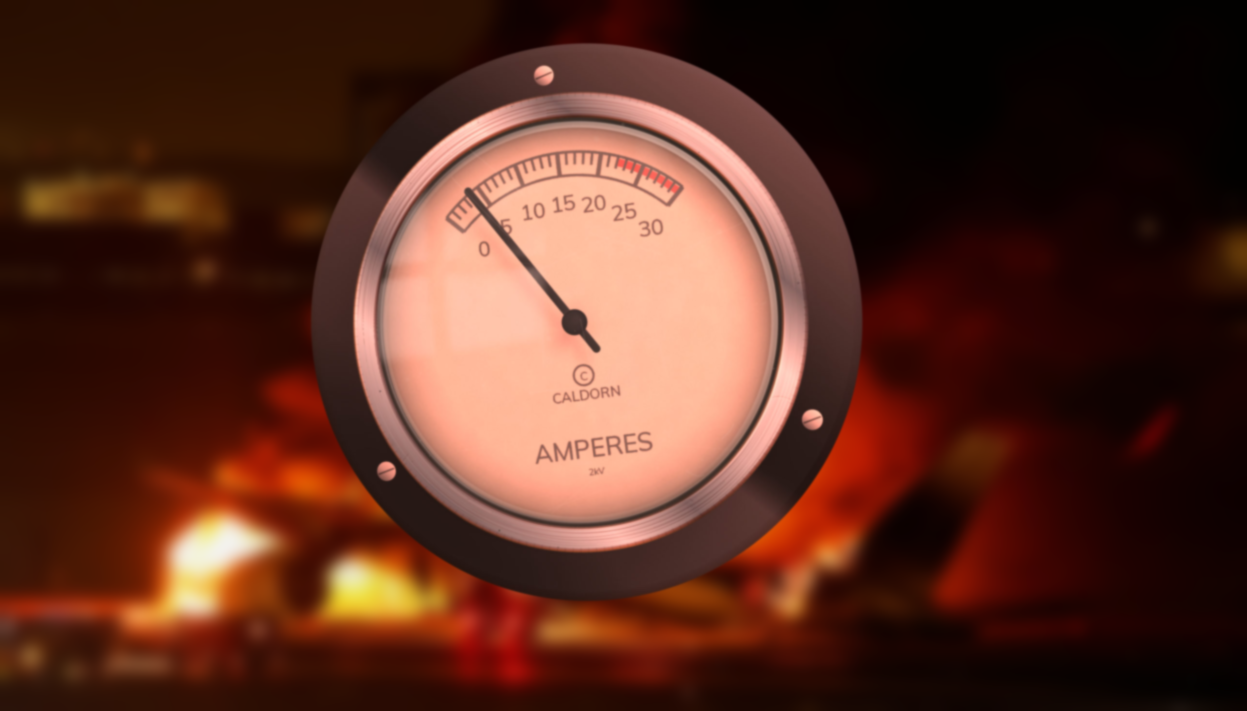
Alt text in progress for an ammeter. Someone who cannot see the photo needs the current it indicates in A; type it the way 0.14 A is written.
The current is 4 A
